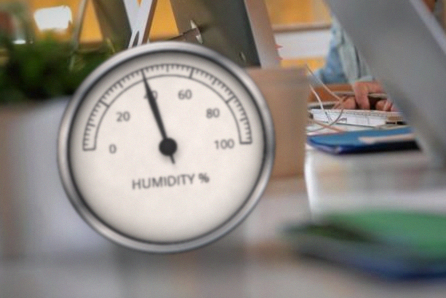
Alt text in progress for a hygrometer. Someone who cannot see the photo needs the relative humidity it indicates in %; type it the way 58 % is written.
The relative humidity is 40 %
